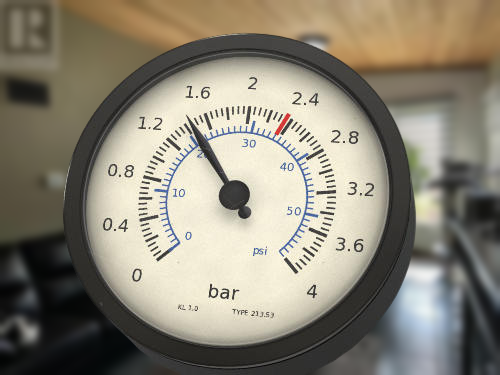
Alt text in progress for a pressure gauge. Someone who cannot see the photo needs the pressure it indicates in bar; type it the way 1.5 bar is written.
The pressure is 1.45 bar
